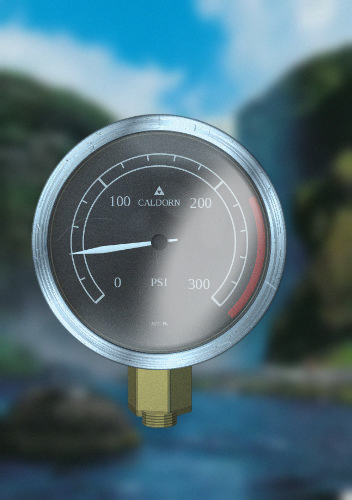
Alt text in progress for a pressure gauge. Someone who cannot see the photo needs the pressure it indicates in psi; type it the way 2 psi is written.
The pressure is 40 psi
